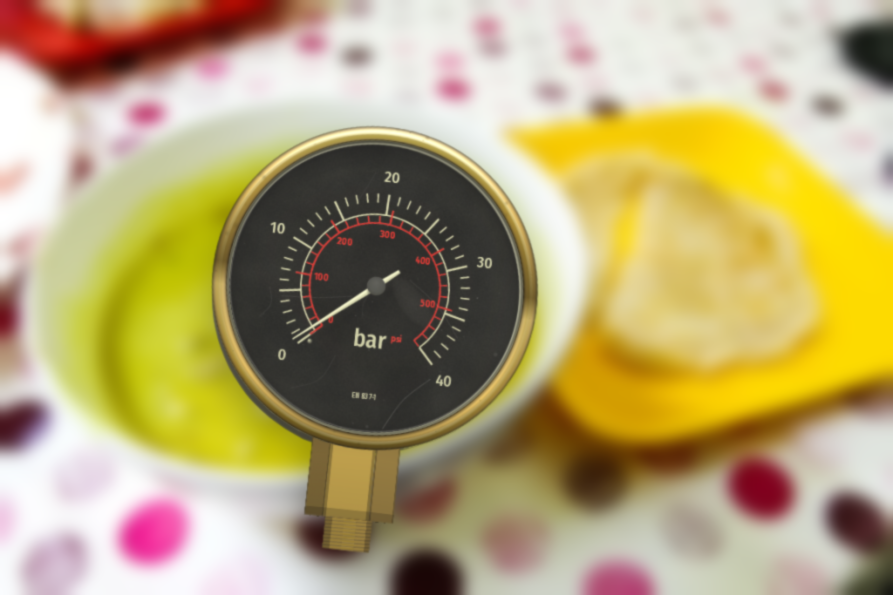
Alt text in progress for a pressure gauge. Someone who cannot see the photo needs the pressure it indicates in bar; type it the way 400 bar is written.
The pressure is 0.5 bar
